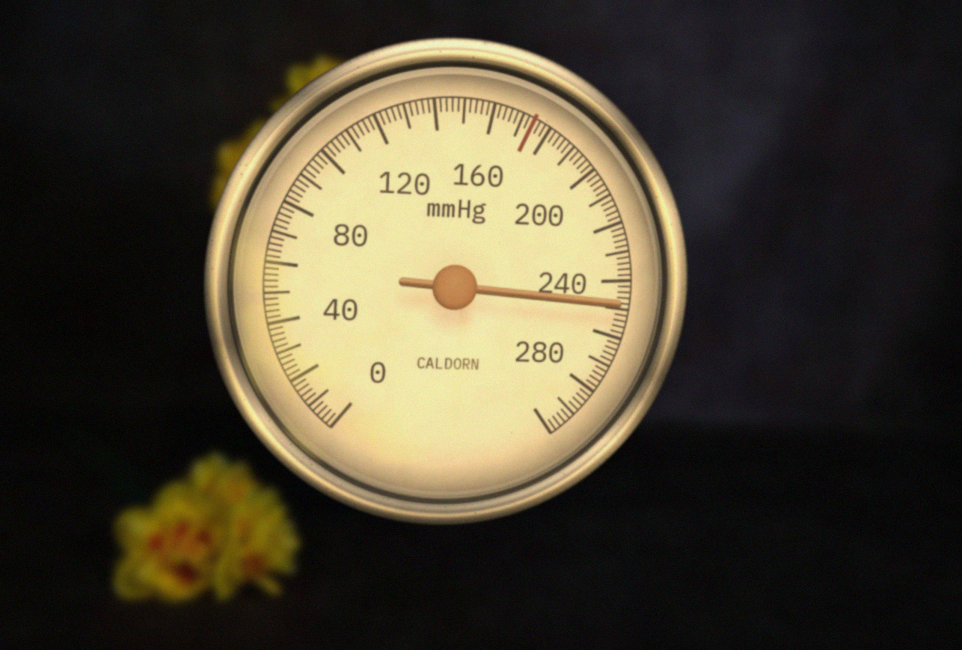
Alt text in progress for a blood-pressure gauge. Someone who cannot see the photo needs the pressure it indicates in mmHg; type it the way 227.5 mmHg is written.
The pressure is 248 mmHg
